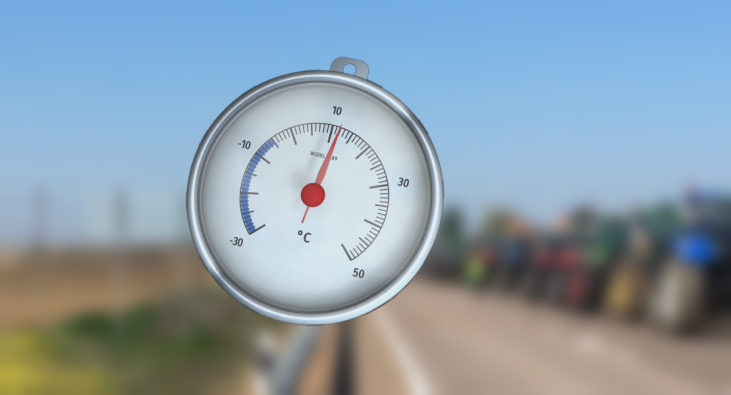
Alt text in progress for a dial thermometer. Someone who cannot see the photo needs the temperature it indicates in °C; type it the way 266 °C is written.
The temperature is 12 °C
